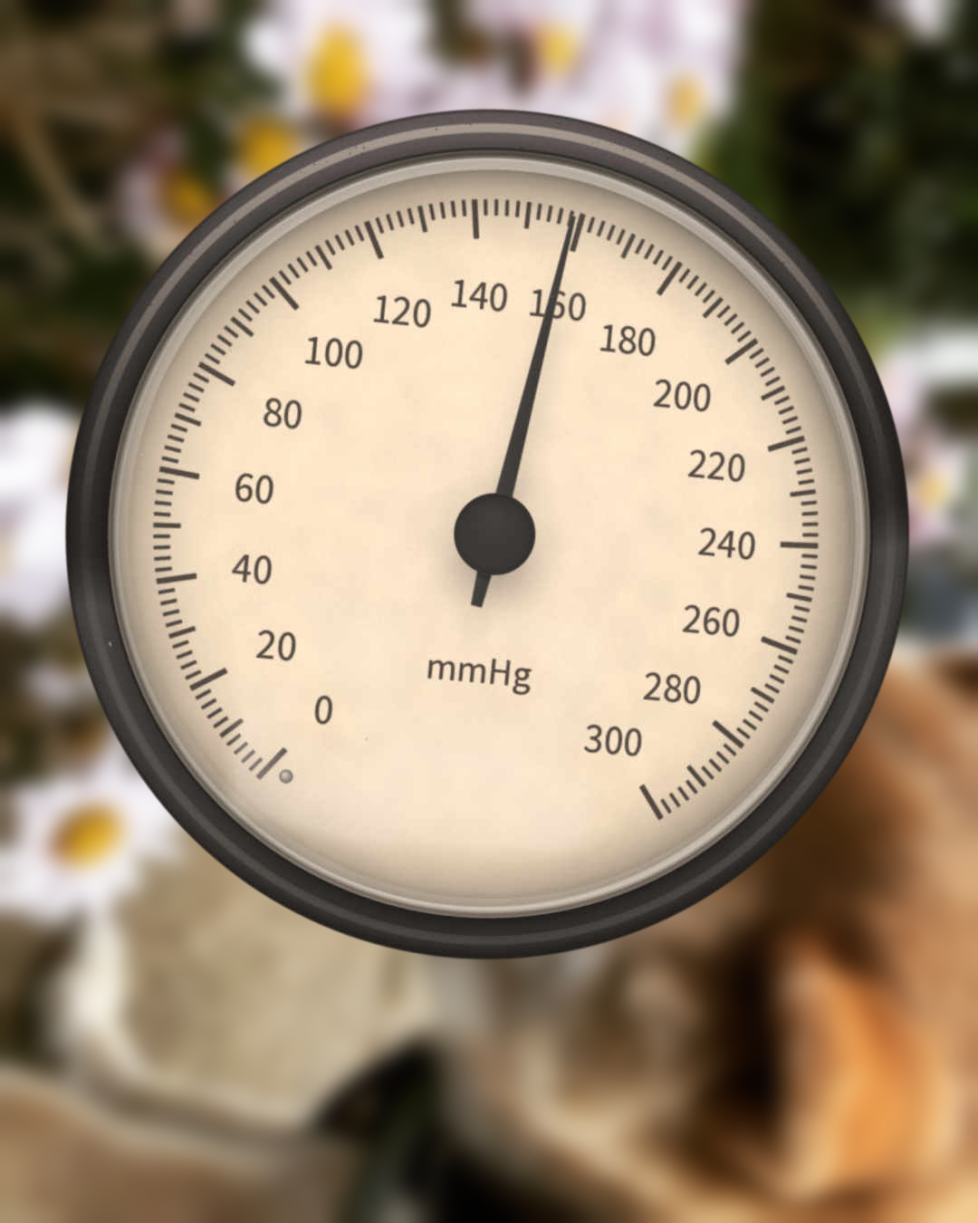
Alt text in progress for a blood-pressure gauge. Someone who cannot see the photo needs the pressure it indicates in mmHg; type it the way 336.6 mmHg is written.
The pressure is 158 mmHg
